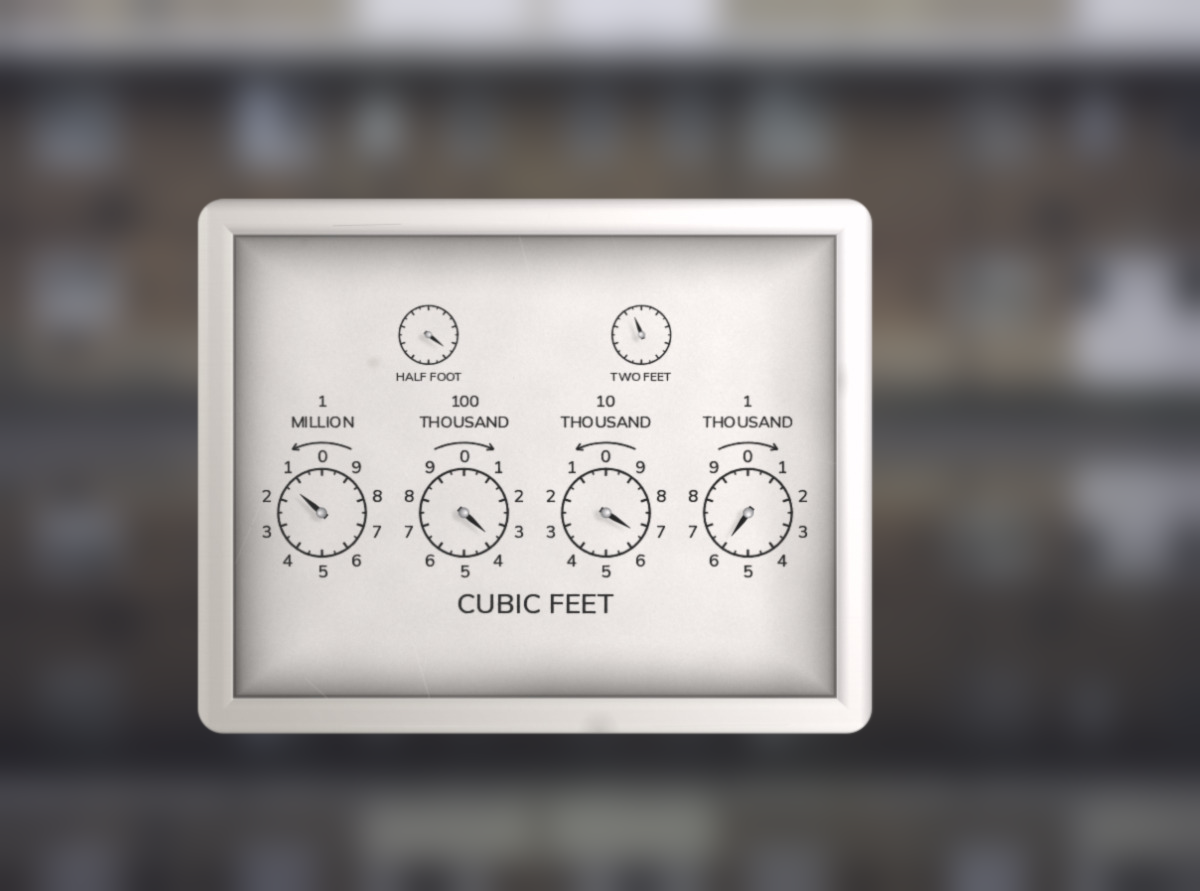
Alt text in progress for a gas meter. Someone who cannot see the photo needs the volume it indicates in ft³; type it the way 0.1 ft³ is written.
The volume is 136600 ft³
